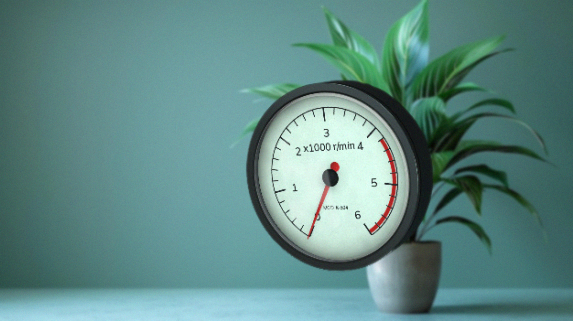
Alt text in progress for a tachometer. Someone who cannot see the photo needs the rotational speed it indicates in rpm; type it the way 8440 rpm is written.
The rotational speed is 0 rpm
